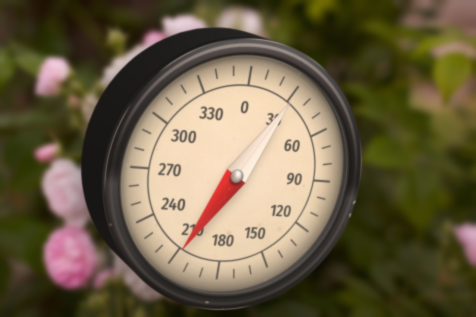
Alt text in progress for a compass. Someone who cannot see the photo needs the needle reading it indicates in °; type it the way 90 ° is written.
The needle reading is 210 °
